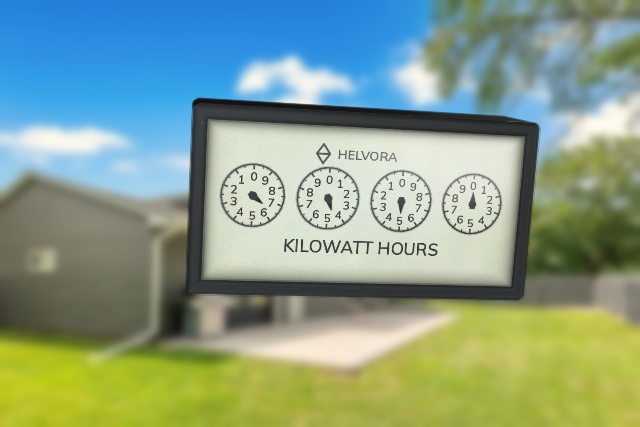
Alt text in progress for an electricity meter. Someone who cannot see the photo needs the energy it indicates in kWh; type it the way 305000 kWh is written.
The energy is 6450 kWh
